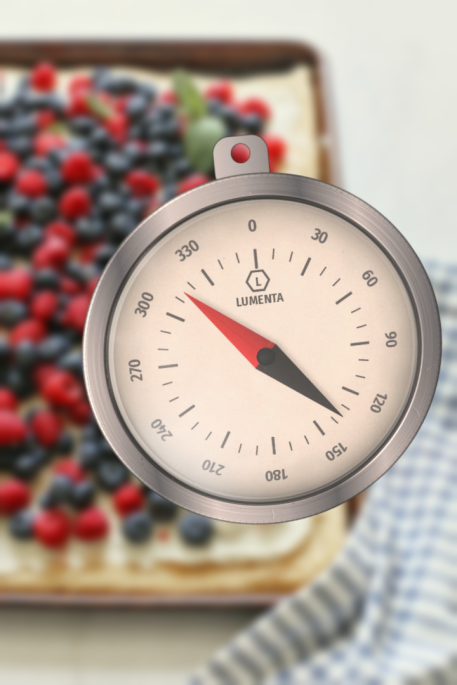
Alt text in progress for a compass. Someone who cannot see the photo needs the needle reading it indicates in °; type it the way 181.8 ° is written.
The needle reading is 315 °
